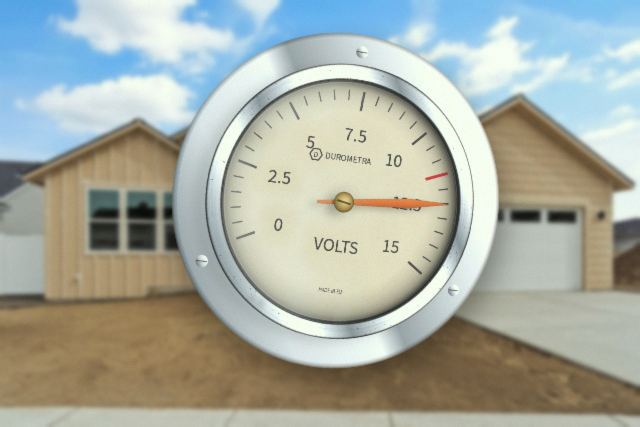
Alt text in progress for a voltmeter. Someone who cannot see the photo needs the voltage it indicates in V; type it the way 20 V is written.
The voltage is 12.5 V
